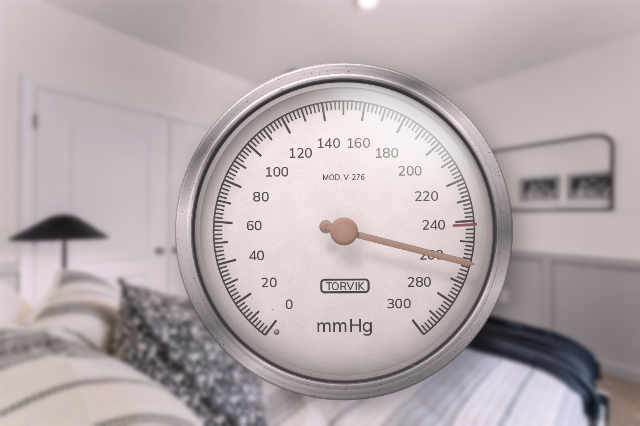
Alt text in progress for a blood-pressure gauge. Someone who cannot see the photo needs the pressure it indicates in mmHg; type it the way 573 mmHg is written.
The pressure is 260 mmHg
